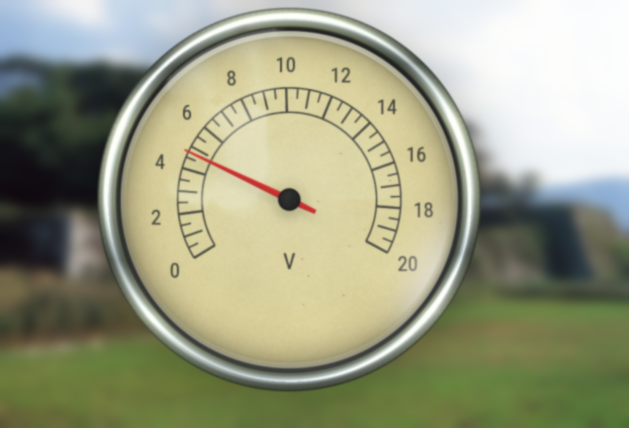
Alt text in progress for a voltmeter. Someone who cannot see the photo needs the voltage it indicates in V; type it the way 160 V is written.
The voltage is 4.75 V
